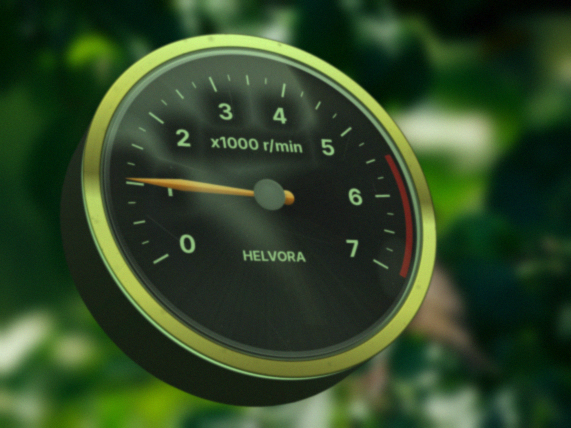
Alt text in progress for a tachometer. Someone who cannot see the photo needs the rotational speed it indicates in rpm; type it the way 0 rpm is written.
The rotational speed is 1000 rpm
